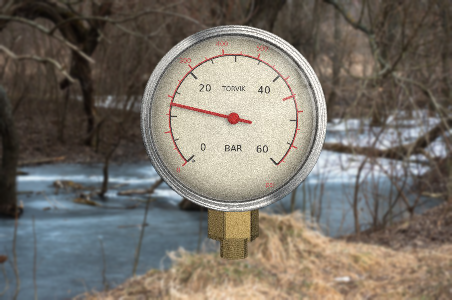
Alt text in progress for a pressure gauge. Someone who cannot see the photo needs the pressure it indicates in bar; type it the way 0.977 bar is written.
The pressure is 12.5 bar
